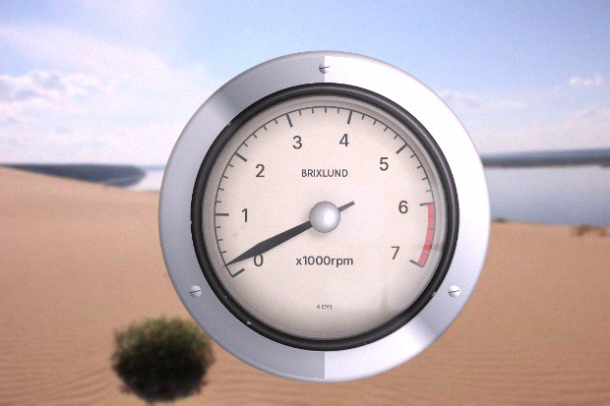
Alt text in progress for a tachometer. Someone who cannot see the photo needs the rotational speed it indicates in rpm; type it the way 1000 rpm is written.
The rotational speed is 200 rpm
